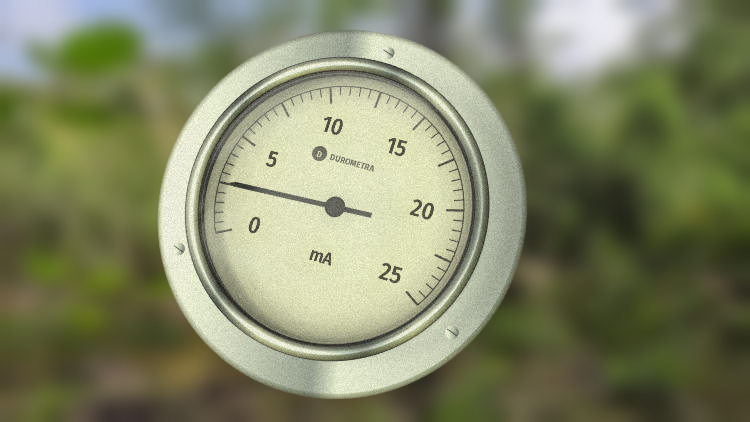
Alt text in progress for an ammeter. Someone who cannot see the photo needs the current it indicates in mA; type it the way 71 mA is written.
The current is 2.5 mA
